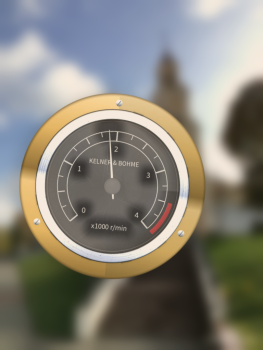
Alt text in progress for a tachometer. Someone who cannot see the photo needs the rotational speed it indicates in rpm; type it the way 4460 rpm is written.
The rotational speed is 1875 rpm
